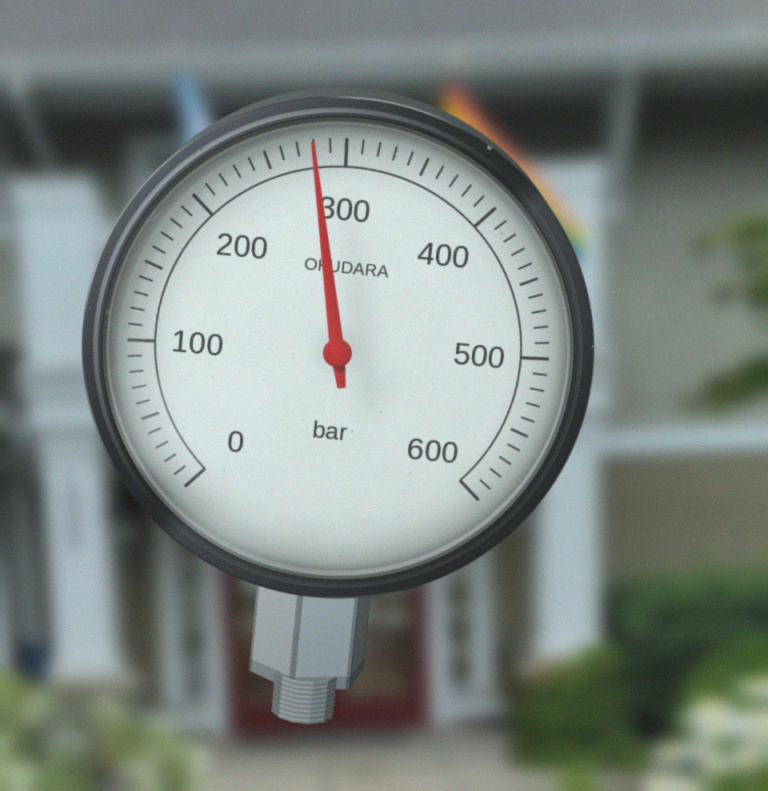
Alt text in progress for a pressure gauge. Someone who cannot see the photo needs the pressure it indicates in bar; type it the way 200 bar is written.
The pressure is 280 bar
